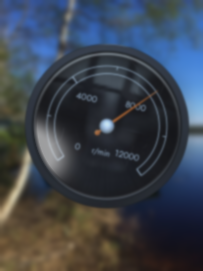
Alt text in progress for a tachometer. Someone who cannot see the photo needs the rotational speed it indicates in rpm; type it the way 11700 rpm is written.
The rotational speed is 8000 rpm
